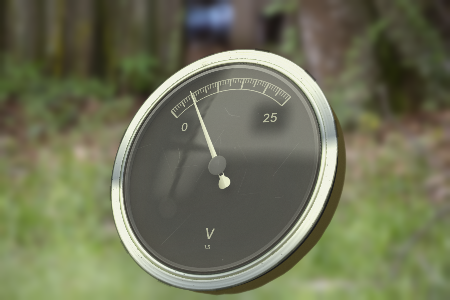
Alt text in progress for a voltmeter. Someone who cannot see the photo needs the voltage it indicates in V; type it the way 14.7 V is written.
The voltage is 5 V
